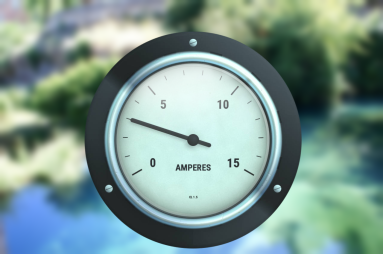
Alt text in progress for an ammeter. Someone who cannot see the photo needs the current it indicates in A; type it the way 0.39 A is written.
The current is 3 A
